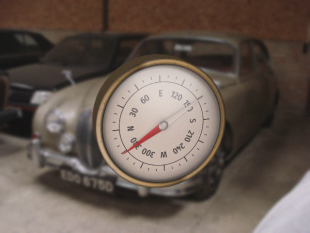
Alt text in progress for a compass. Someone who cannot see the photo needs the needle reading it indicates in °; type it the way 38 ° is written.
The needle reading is 330 °
